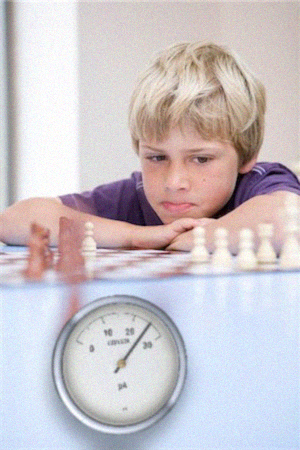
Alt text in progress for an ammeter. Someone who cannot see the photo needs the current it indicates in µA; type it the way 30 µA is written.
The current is 25 µA
